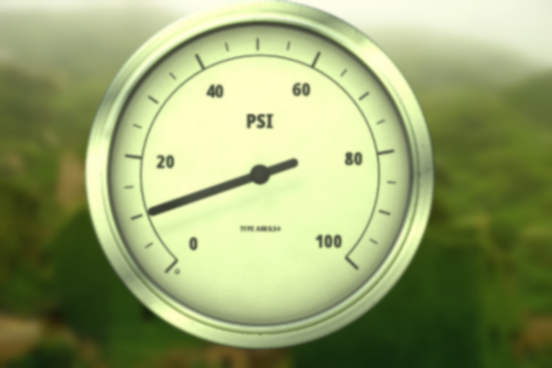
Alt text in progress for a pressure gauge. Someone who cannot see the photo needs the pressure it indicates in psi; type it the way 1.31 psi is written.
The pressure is 10 psi
